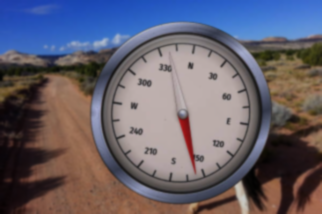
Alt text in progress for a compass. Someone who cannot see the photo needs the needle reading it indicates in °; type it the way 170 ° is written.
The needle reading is 157.5 °
